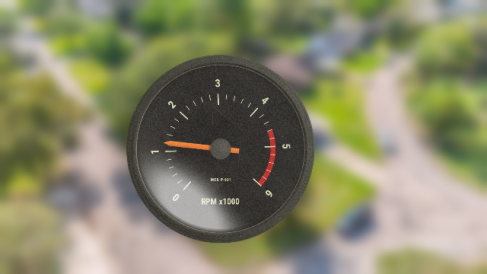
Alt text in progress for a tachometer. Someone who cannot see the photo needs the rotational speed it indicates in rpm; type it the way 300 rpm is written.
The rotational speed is 1200 rpm
